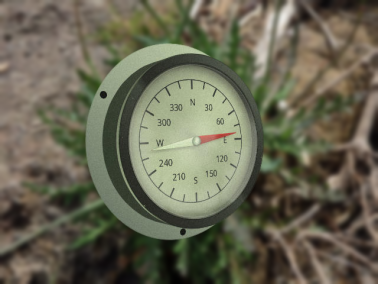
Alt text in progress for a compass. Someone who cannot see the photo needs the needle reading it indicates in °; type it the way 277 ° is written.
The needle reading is 82.5 °
